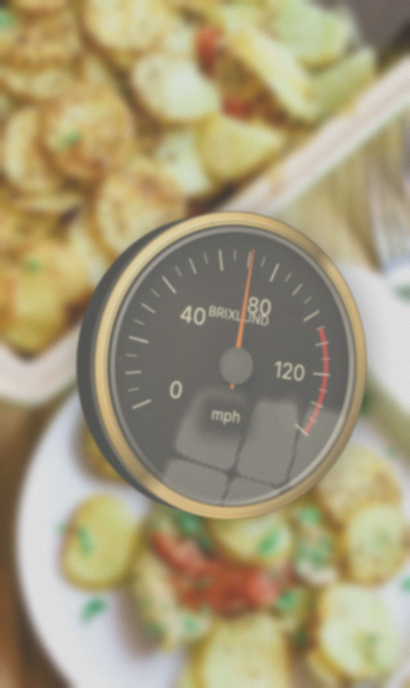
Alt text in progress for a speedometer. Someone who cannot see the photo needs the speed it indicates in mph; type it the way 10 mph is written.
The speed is 70 mph
